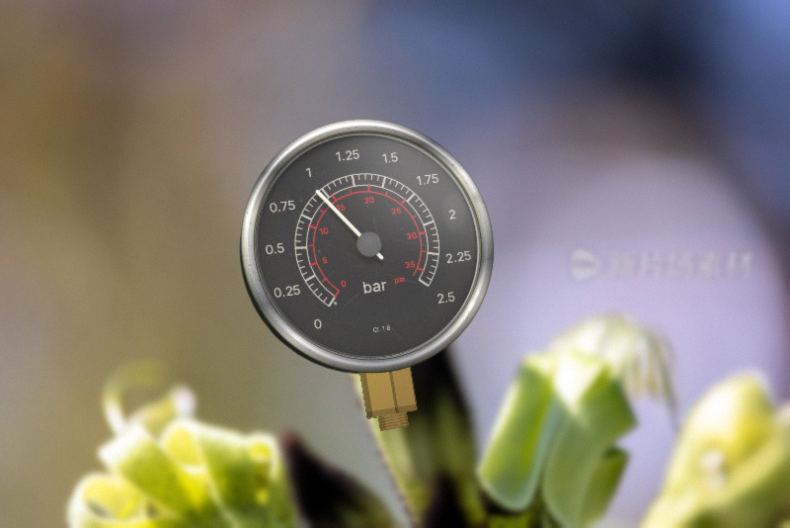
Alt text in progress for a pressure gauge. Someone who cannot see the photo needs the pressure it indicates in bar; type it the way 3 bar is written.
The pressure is 0.95 bar
